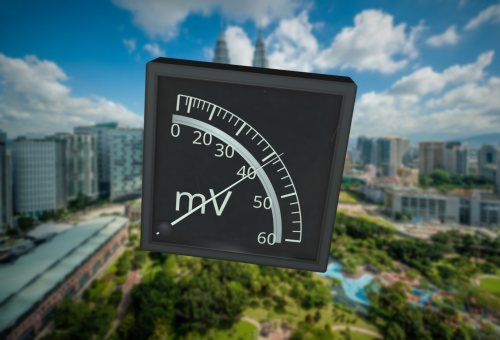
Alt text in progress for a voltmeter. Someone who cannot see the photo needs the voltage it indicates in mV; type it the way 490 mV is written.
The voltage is 41 mV
